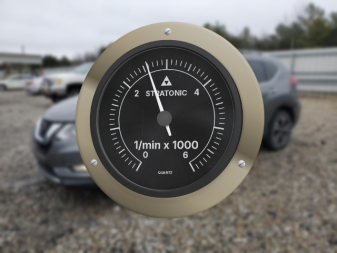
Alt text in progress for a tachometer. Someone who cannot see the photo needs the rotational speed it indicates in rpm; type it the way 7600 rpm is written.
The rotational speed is 2600 rpm
